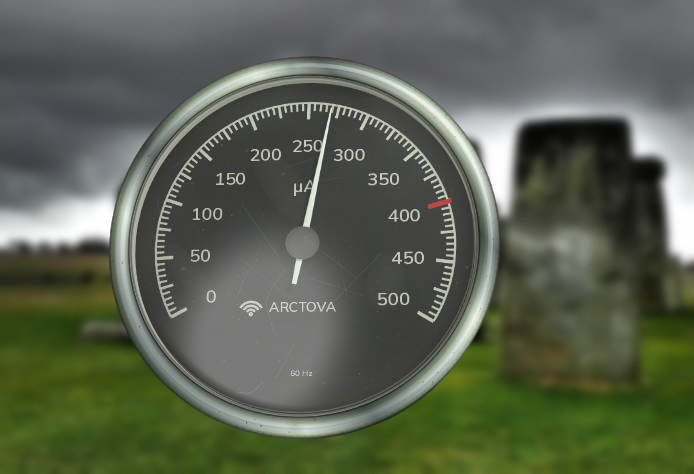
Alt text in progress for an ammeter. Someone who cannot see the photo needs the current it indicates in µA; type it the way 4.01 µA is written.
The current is 270 µA
